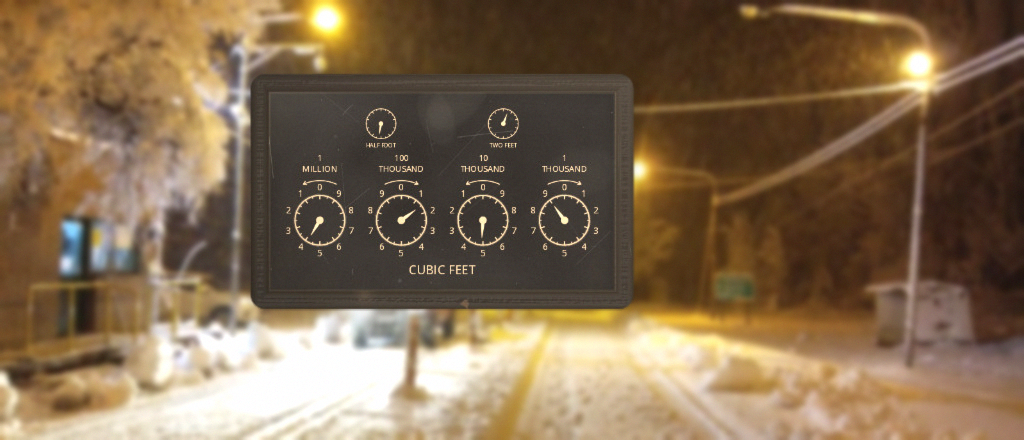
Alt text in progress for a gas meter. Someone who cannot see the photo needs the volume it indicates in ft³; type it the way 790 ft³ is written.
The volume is 414900 ft³
